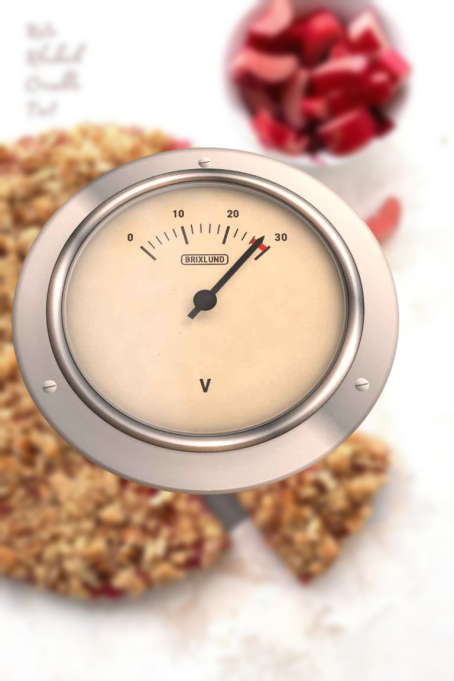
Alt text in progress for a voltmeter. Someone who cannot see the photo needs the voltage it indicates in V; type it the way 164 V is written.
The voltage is 28 V
